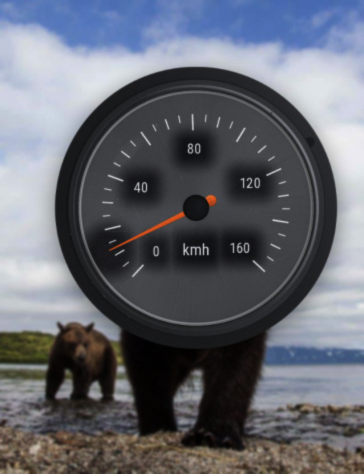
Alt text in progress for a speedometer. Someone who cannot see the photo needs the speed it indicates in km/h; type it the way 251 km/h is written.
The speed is 12.5 km/h
